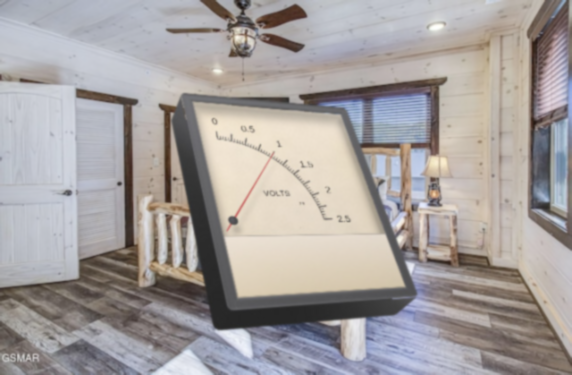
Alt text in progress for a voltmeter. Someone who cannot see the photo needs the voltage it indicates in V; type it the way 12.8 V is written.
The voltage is 1 V
